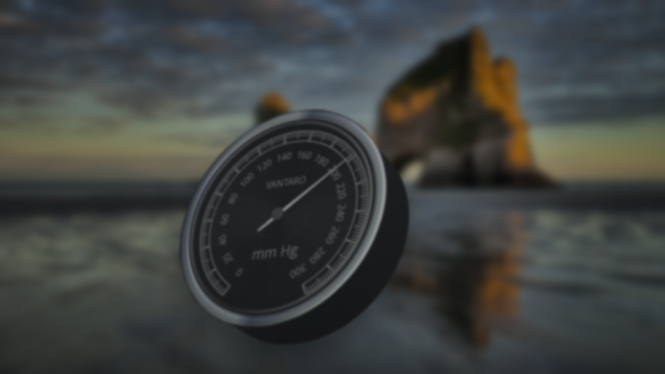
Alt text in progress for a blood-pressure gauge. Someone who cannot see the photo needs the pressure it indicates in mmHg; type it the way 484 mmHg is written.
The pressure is 200 mmHg
